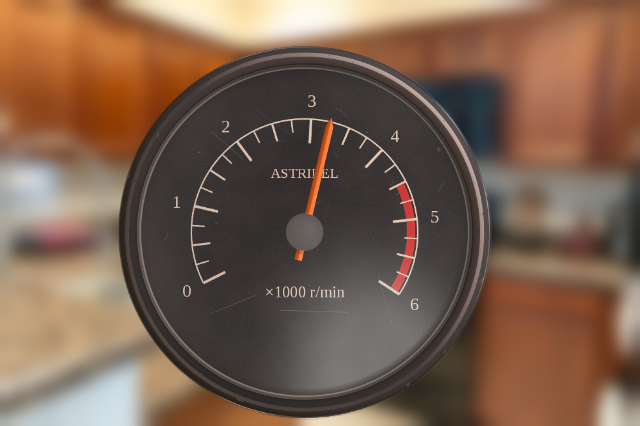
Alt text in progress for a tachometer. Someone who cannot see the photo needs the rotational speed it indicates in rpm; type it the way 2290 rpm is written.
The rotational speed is 3250 rpm
